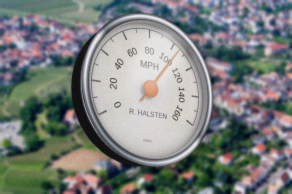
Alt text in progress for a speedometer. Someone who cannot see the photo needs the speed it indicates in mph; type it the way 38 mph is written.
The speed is 105 mph
